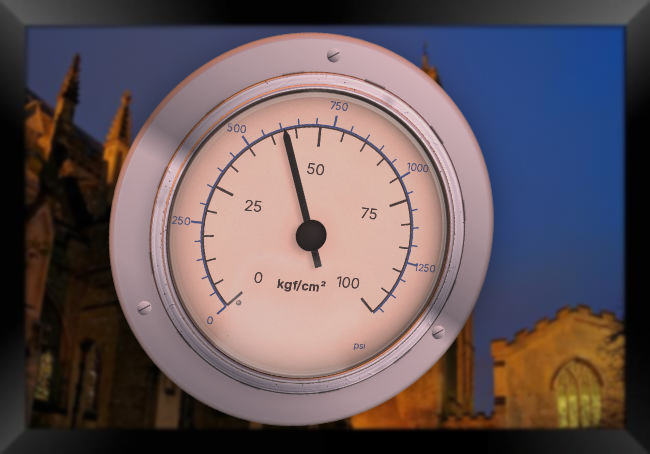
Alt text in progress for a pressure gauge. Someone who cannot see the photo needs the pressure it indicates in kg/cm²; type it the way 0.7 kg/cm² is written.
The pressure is 42.5 kg/cm²
